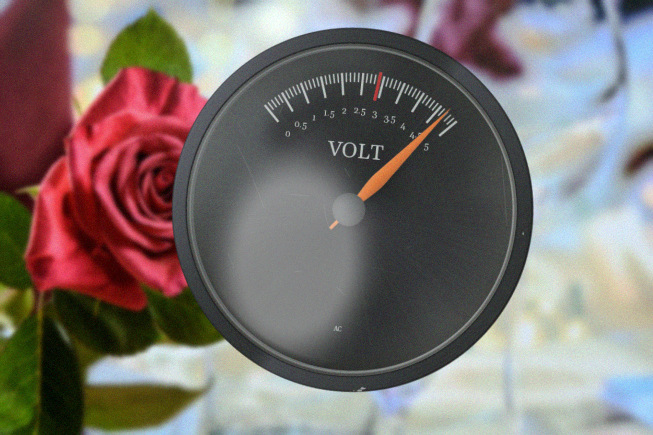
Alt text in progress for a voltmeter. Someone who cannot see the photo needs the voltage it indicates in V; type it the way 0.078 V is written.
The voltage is 4.7 V
